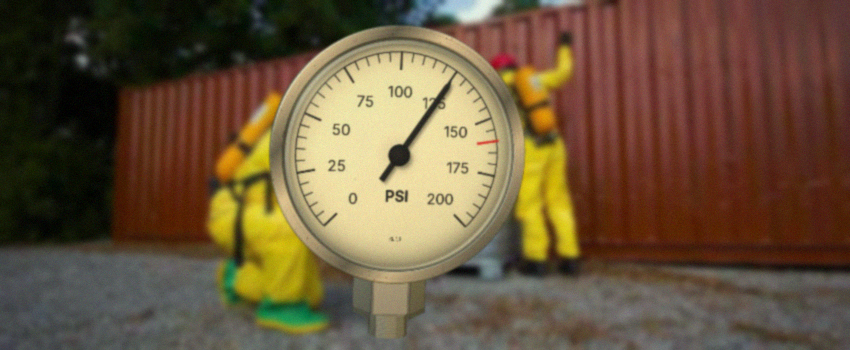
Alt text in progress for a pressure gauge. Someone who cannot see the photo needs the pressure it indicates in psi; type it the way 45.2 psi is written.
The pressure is 125 psi
